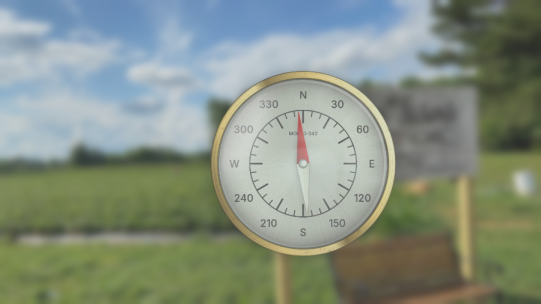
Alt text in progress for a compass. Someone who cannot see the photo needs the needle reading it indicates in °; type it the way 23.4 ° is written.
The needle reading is 355 °
